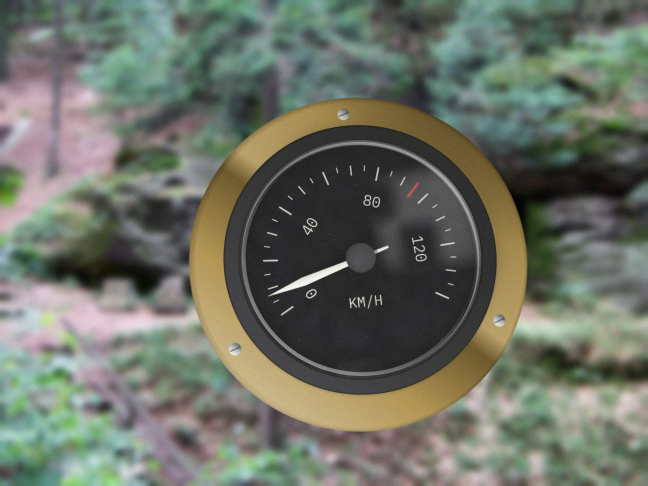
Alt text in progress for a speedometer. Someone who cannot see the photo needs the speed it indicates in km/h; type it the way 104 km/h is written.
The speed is 7.5 km/h
